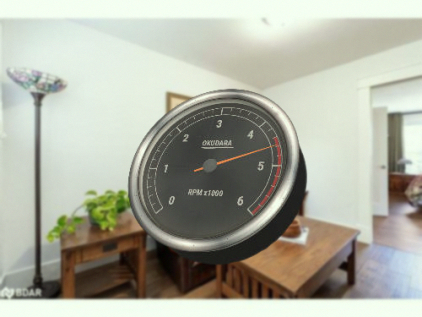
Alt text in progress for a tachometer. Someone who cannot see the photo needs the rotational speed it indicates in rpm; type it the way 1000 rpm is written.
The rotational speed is 4600 rpm
